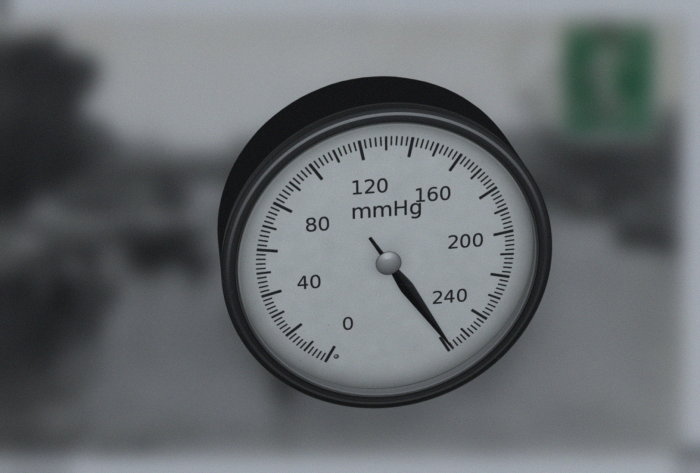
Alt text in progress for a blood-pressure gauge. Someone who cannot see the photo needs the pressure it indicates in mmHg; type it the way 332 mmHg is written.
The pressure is 258 mmHg
